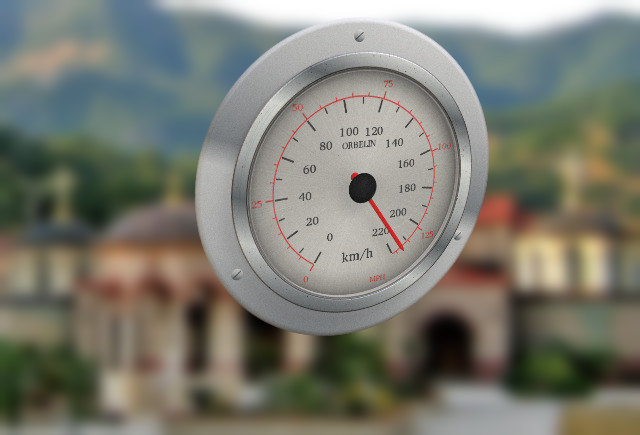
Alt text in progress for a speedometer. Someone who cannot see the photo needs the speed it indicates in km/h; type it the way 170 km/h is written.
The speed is 215 km/h
